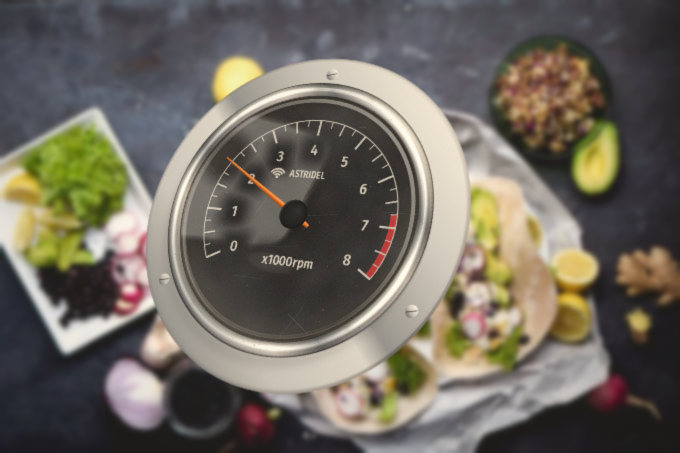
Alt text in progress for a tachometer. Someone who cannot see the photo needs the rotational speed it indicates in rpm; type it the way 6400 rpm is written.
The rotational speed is 2000 rpm
